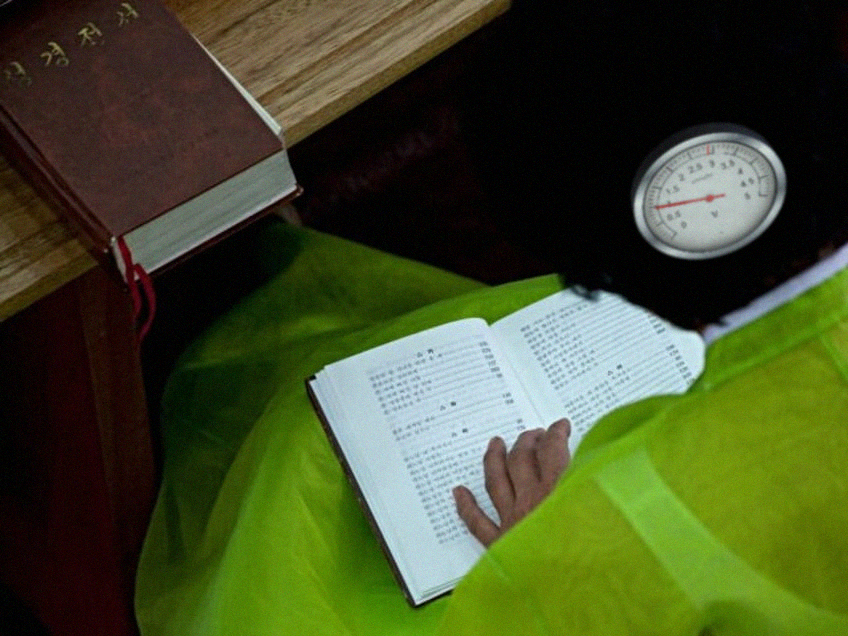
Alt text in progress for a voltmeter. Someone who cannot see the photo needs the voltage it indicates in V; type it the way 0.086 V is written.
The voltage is 1 V
